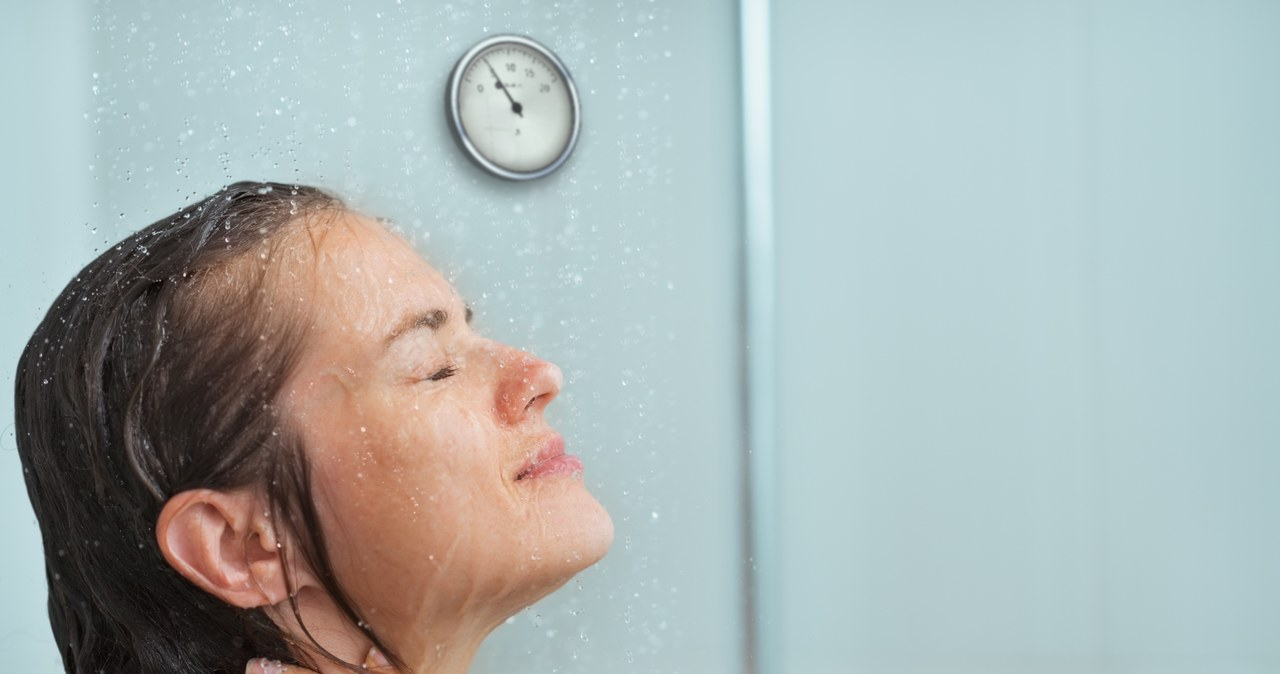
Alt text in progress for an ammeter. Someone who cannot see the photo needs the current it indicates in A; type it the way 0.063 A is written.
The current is 5 A
